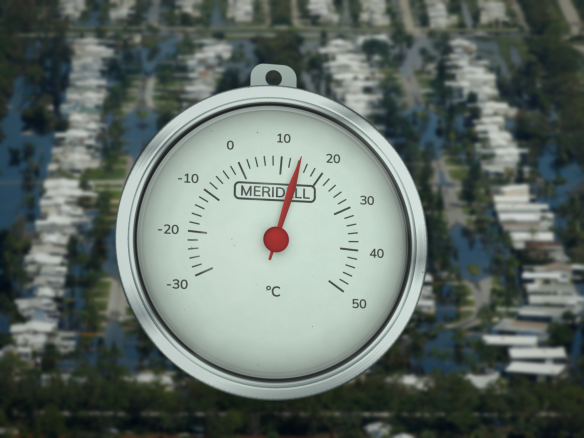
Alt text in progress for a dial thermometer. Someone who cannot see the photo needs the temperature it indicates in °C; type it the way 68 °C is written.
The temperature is 14 °C
